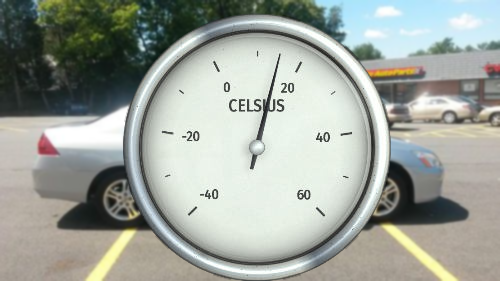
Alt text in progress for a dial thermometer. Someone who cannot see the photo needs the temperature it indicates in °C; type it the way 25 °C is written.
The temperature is 15 °C
